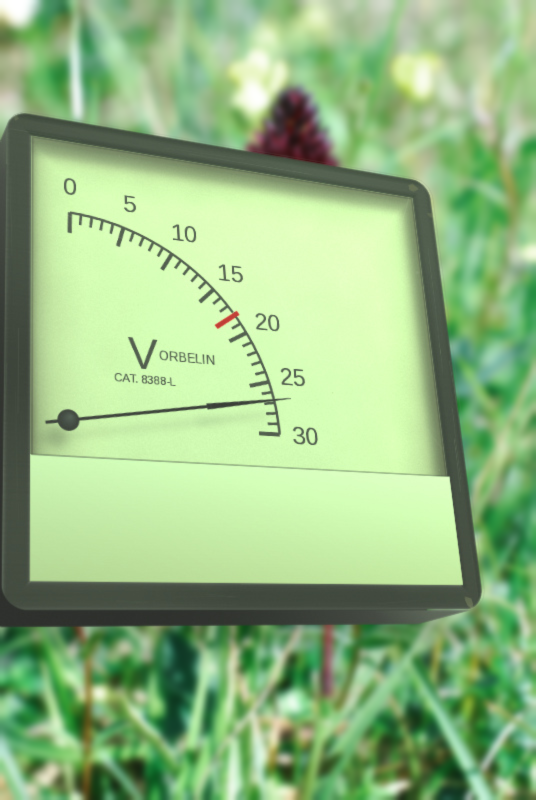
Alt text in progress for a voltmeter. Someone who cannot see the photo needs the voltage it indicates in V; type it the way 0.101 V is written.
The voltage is 27 V
